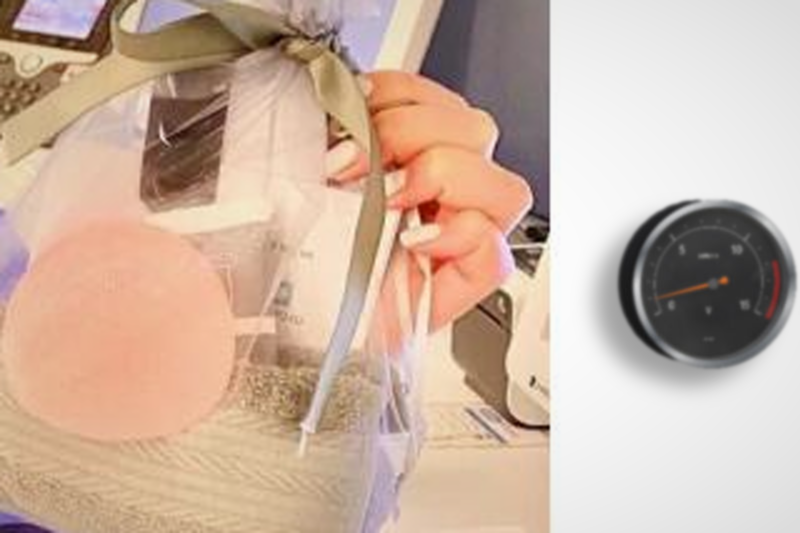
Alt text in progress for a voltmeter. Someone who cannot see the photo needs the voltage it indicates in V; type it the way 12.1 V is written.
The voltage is 1 V
